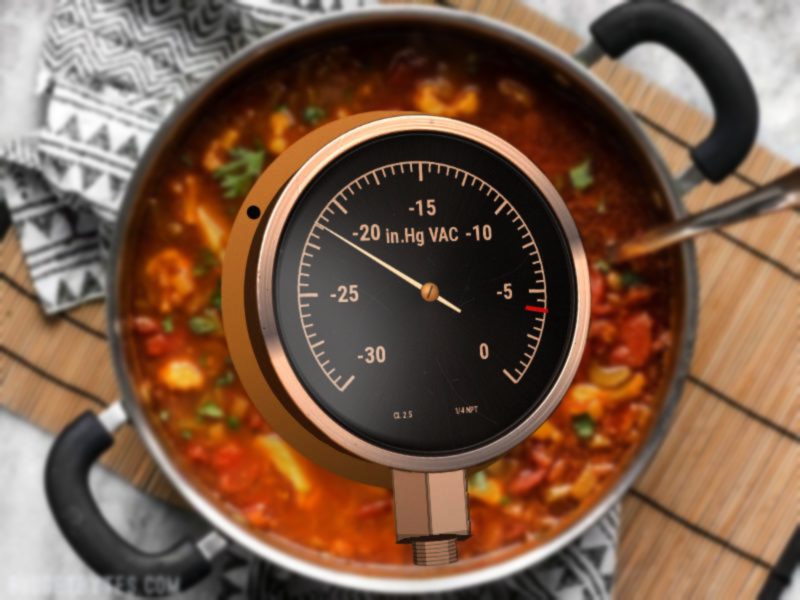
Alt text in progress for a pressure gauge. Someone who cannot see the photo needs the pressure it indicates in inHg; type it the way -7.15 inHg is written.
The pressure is -21.5 inHg
